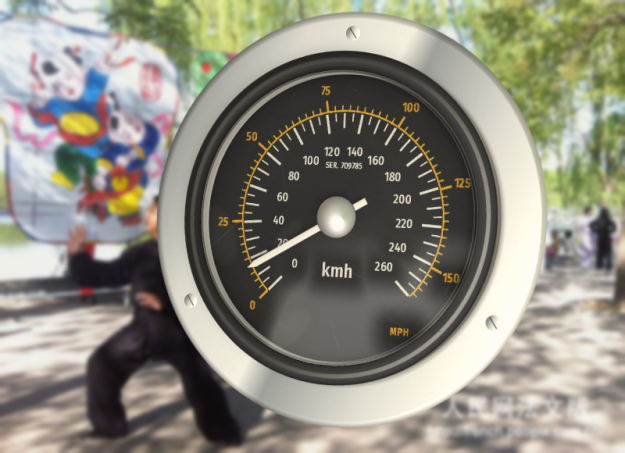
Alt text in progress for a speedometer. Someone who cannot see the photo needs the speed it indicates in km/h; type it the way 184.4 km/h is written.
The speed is 15 km/h
